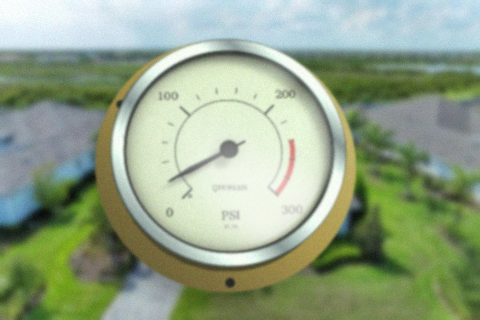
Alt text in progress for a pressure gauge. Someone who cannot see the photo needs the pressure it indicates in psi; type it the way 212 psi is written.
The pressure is 20 psi
